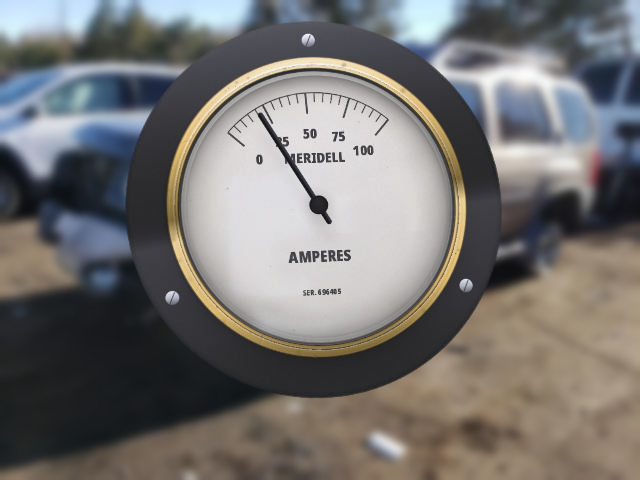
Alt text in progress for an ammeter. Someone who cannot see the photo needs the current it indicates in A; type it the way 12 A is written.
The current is 20 A
